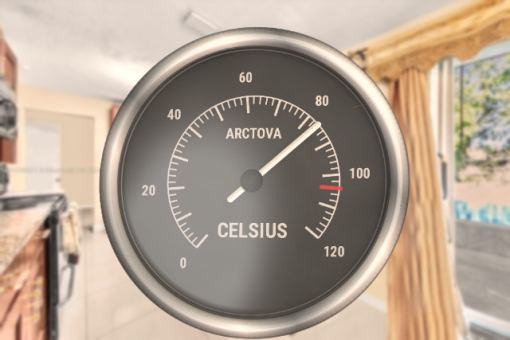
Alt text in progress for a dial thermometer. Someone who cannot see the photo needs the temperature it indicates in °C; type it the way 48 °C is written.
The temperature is 84 °C
